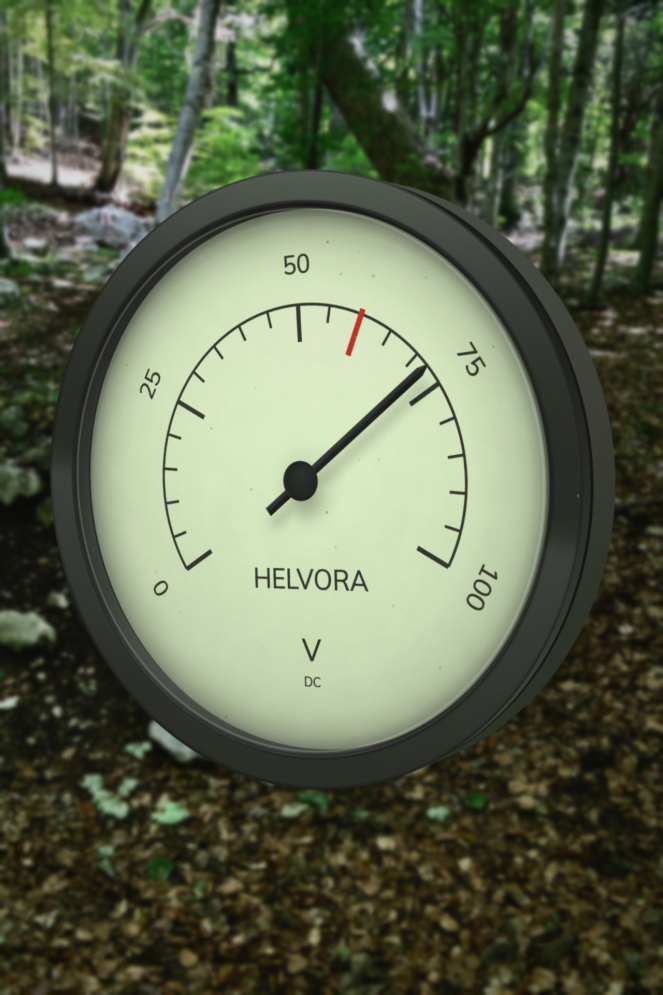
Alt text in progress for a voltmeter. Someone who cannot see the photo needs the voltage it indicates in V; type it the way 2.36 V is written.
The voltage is 72.5 V
